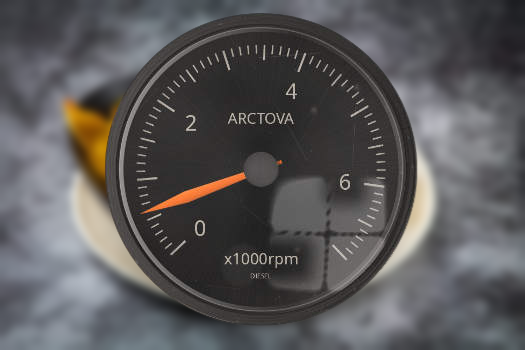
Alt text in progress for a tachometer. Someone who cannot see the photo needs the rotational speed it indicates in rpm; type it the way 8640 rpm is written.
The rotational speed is 600 rpm
